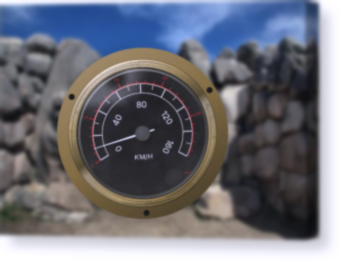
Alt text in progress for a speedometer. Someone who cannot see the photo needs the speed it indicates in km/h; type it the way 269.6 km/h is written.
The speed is 10 km/h
